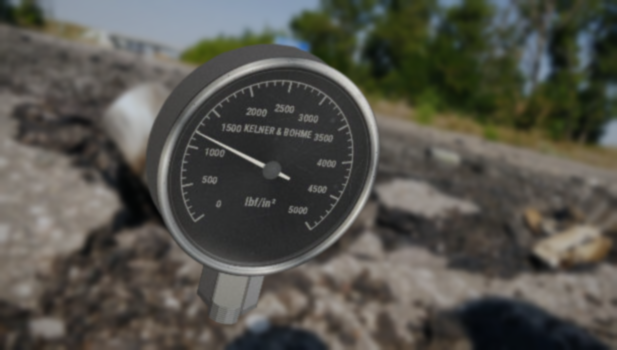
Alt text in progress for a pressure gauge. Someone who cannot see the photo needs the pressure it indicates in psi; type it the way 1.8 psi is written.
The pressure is 1200 psi
